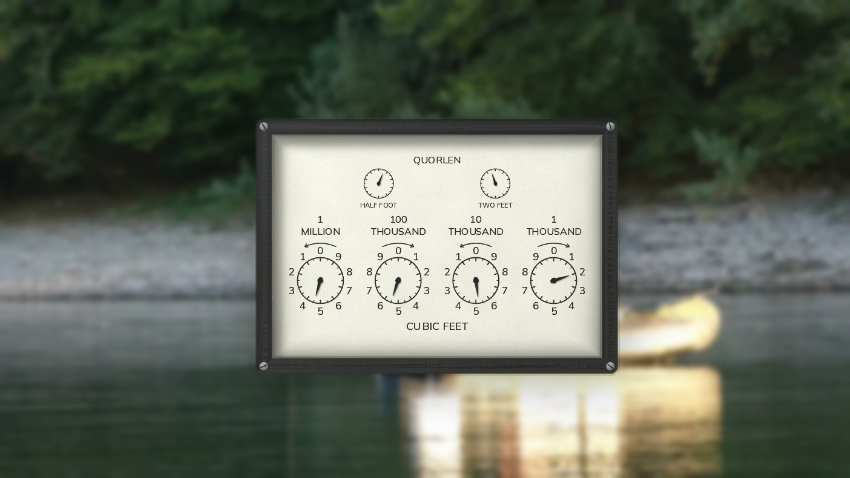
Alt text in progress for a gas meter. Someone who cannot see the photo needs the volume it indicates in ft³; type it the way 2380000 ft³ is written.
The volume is 455200 ft³
